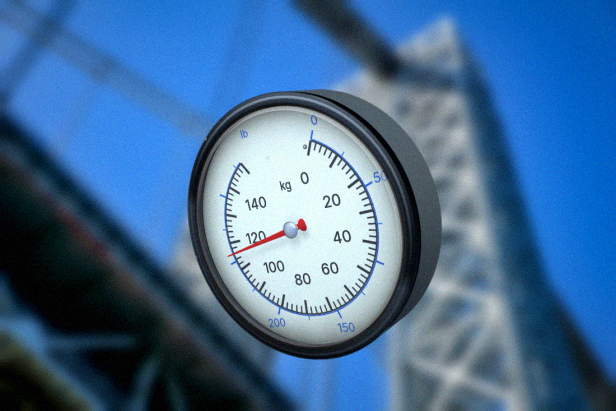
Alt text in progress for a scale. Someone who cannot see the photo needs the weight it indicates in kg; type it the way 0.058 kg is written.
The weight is 116 kg
